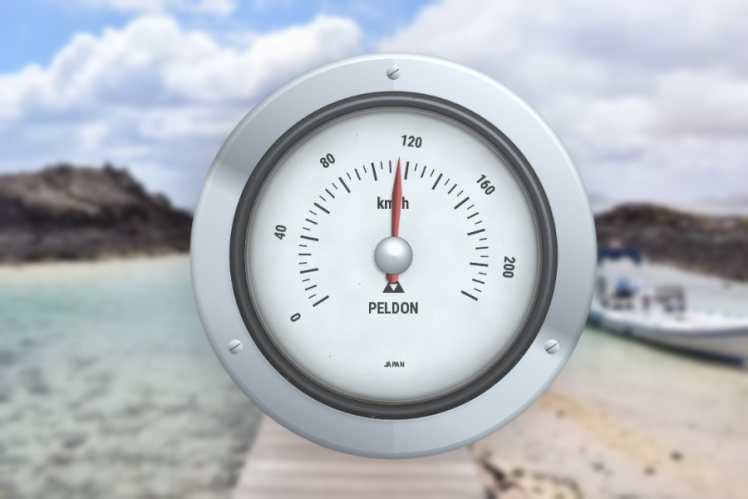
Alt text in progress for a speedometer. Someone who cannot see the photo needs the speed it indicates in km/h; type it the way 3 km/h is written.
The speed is 115 km/h
